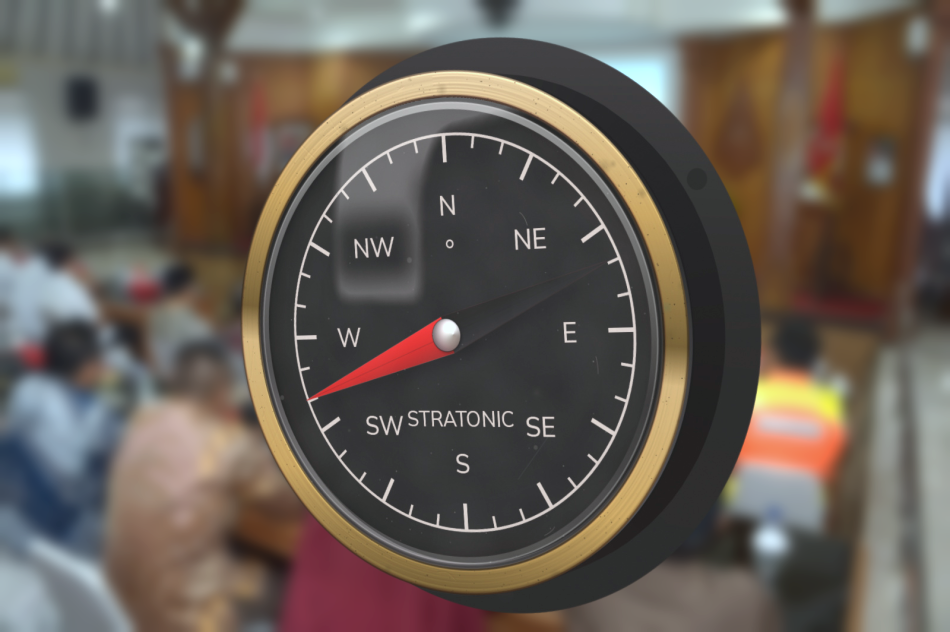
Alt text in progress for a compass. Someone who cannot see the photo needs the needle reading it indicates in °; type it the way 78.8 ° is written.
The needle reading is 250 °
